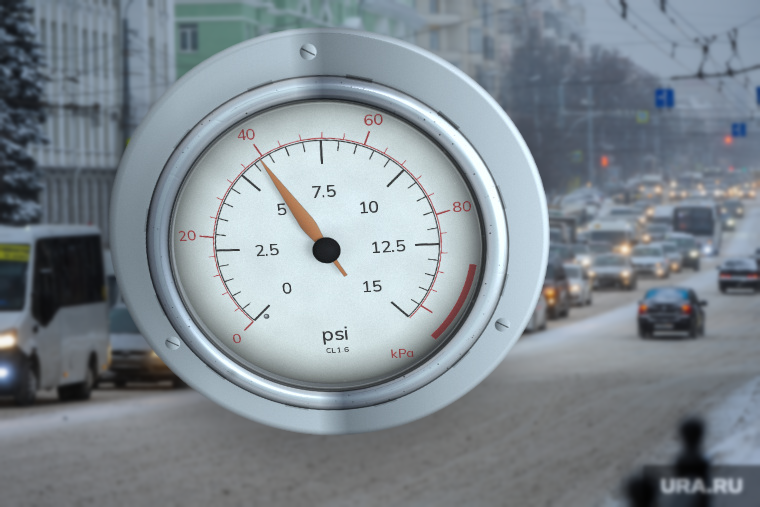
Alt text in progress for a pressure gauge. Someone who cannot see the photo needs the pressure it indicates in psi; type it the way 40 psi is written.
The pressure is 5.75 psi
